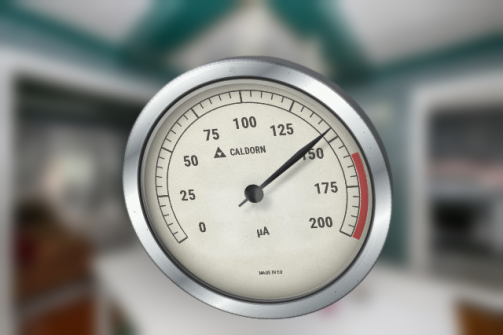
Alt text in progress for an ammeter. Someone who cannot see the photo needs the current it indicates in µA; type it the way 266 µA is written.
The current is 145 µA
